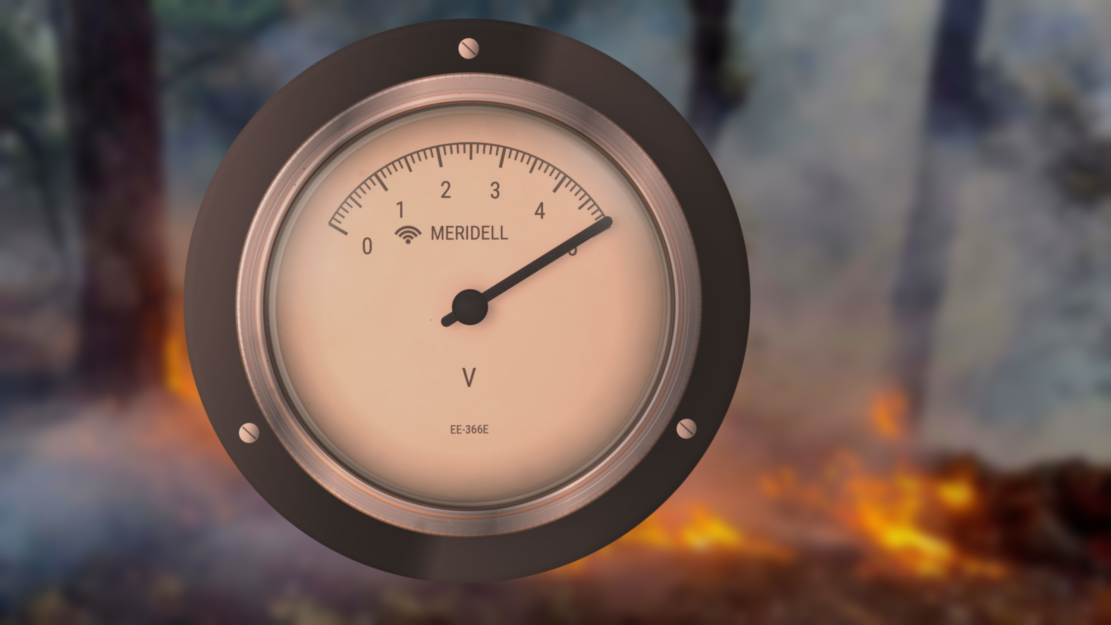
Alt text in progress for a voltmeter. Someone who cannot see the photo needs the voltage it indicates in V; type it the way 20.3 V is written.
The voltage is 4.9 V
